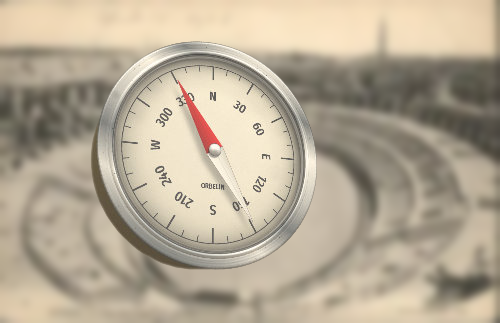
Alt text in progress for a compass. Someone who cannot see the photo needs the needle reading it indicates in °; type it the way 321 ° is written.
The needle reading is 330 °
